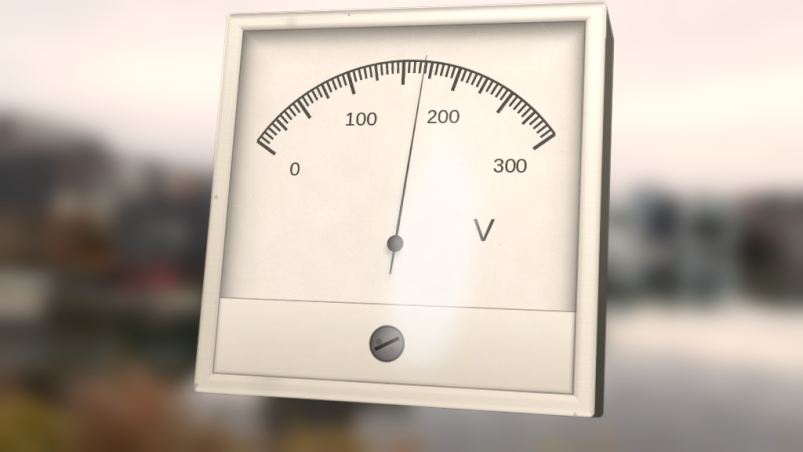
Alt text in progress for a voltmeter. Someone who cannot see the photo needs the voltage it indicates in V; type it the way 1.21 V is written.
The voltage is 170 V
